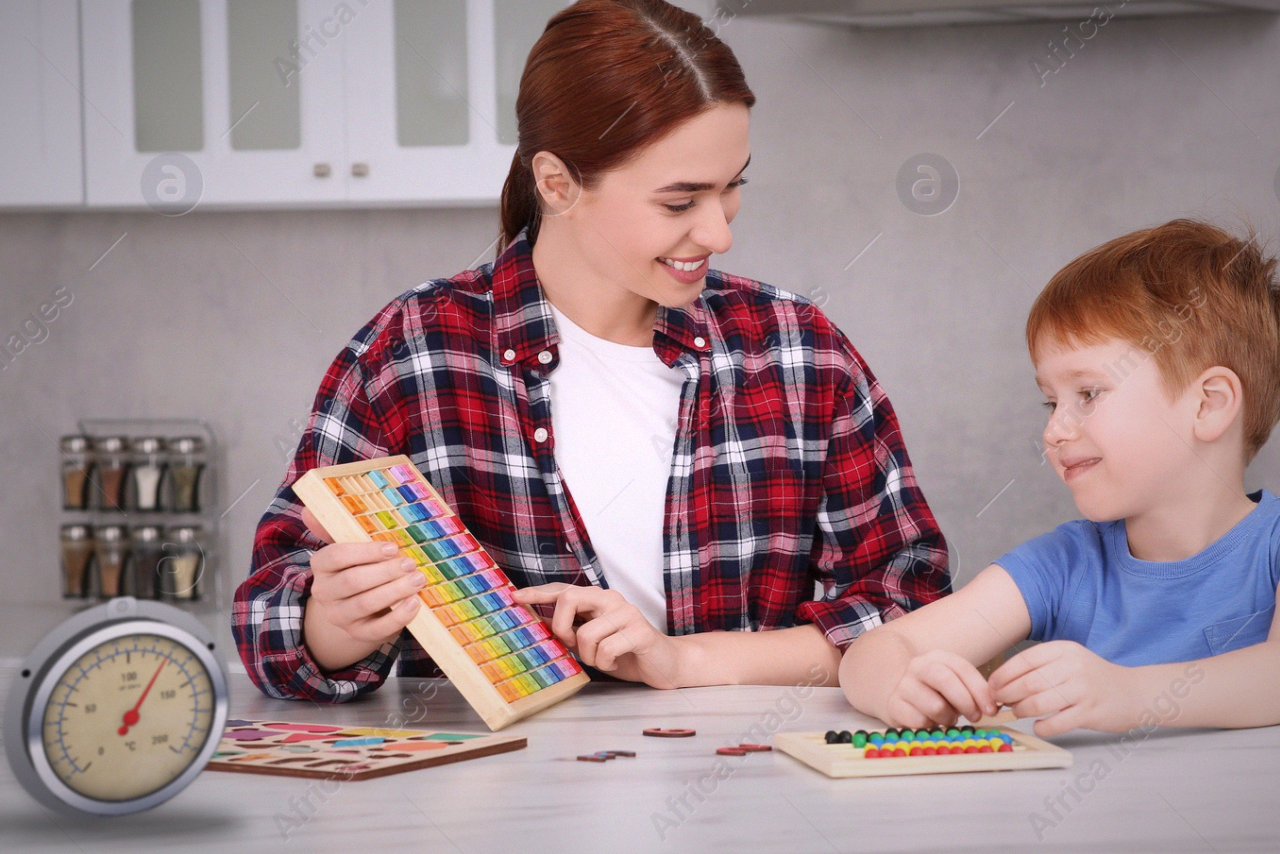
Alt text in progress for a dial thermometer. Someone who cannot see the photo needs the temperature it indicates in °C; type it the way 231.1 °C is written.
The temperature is 125 °C
